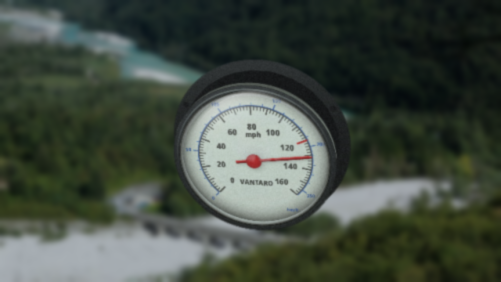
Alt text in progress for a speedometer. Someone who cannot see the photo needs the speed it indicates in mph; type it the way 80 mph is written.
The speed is 130 mph
